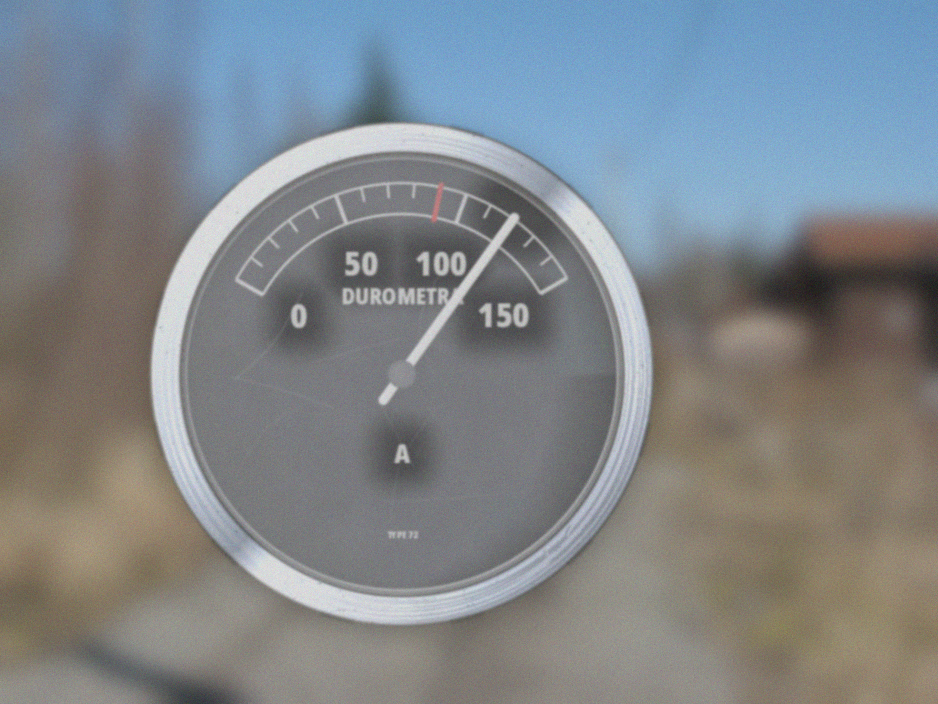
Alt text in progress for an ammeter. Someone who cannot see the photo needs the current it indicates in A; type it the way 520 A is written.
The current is 120 A
